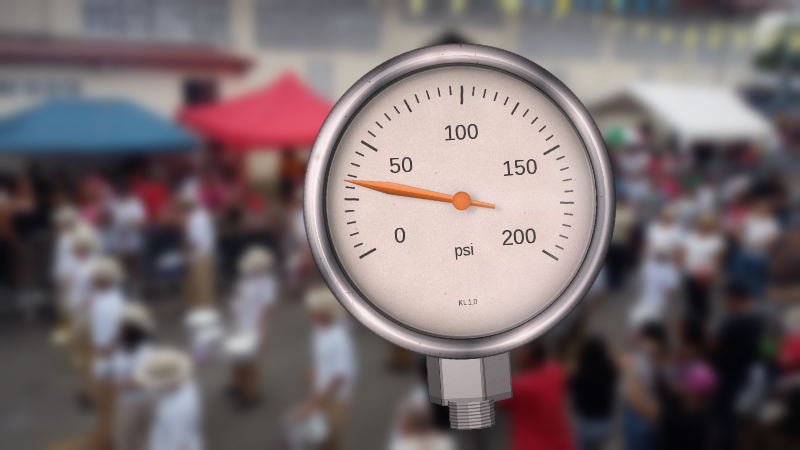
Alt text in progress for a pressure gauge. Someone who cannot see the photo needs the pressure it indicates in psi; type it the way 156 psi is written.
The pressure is 32.5 psi
